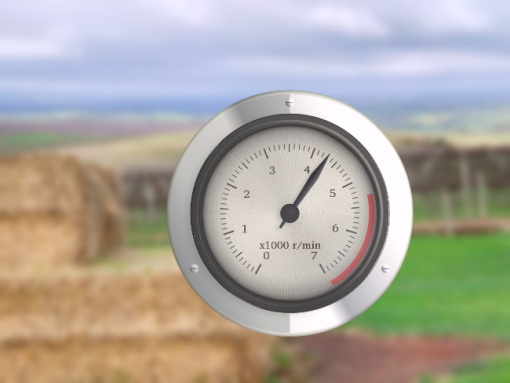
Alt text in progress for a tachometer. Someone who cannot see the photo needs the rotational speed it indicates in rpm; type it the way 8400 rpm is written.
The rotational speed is 4300 rpm
